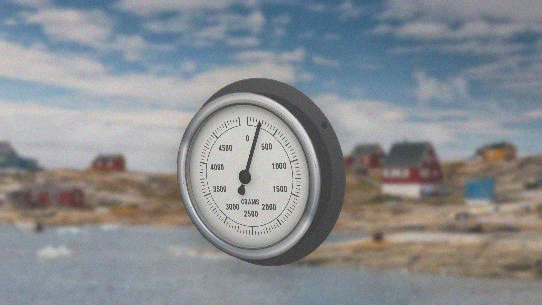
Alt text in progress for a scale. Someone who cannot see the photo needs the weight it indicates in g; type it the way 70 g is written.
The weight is 250 g
